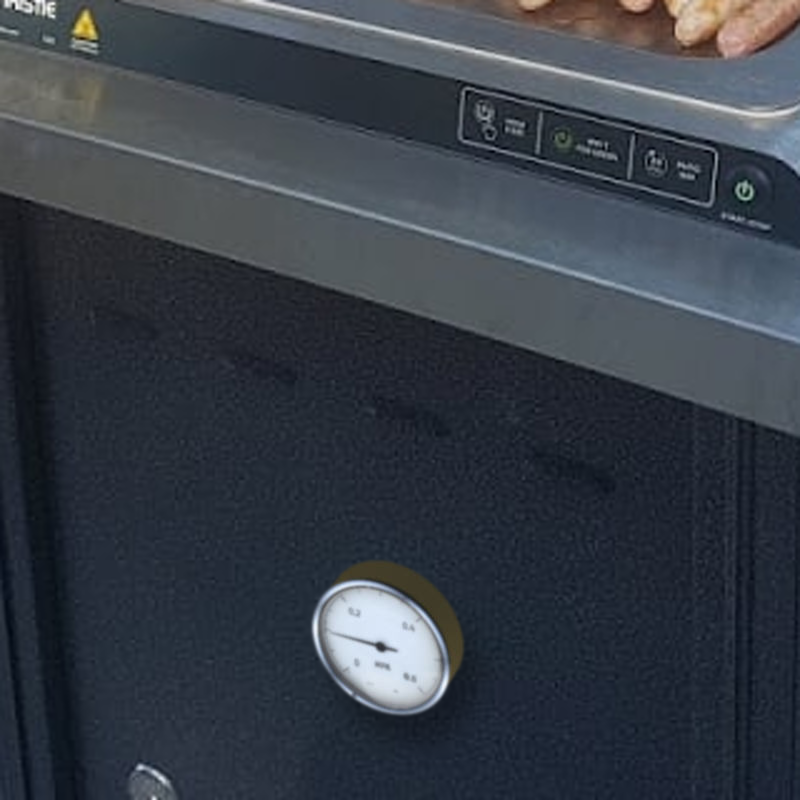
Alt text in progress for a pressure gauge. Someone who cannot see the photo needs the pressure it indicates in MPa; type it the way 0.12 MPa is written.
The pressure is 0.1 MPa
